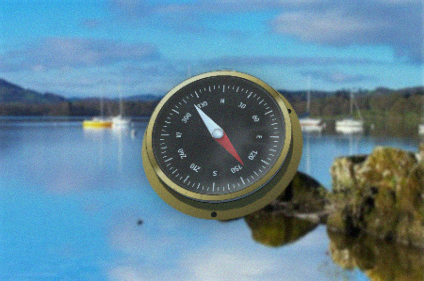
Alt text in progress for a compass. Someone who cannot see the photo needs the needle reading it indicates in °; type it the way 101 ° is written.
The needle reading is 140 °
